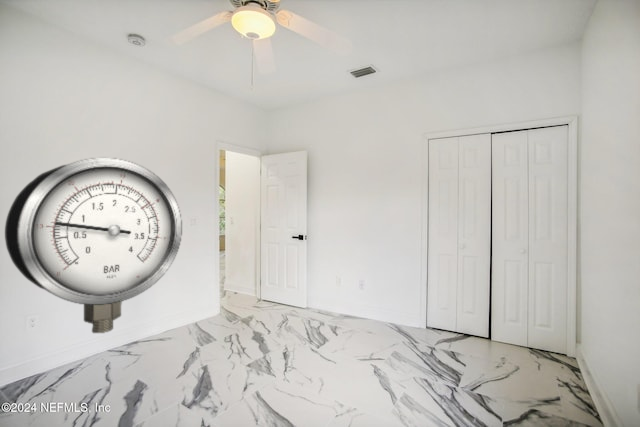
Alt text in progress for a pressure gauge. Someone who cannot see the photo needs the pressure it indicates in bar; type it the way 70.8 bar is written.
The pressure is 0.75 bar
